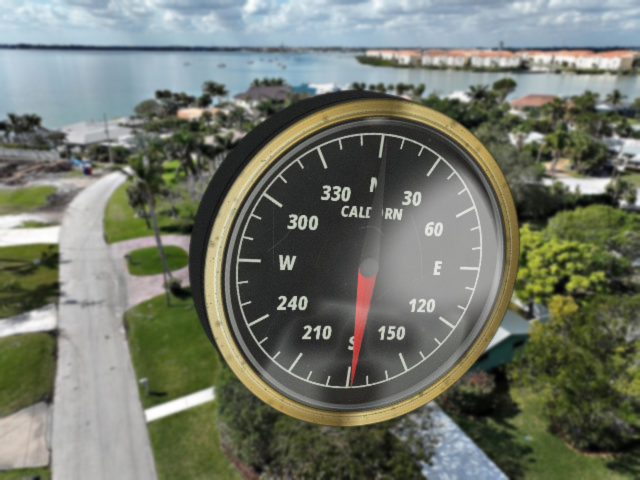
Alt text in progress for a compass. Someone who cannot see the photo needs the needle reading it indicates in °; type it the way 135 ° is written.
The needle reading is 180 °
